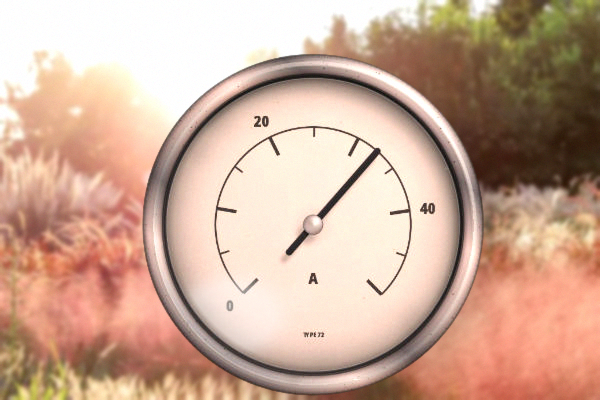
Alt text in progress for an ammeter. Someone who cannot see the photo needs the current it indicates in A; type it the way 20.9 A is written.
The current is 32.5 A
